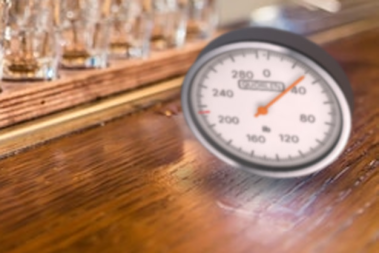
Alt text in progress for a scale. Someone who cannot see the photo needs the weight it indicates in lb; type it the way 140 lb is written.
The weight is 30 lb
